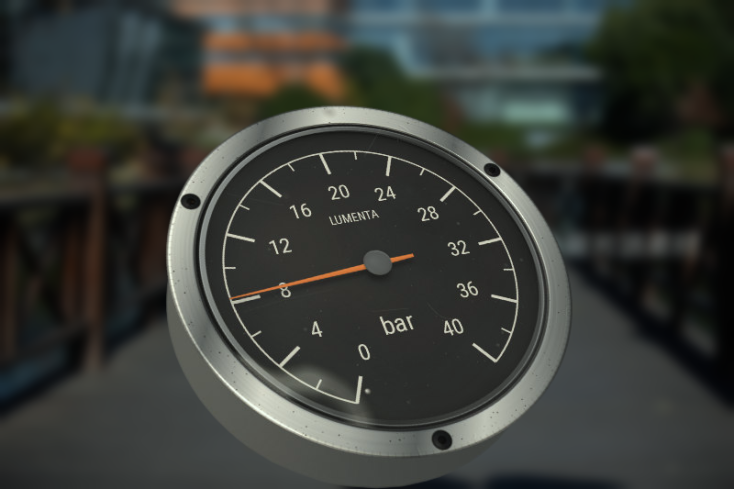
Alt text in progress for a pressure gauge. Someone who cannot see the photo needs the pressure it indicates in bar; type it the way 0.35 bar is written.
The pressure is 8 bar
